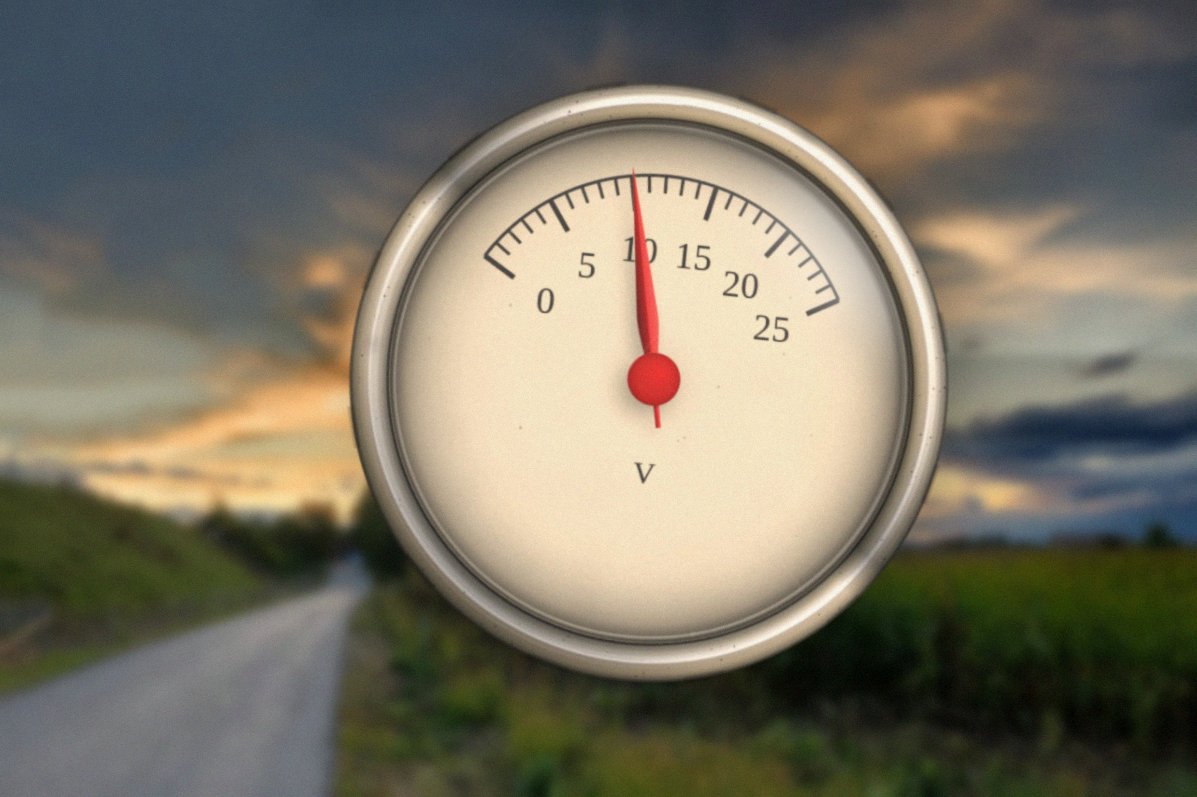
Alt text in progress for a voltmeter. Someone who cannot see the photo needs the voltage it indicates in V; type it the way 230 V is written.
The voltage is 10 V
